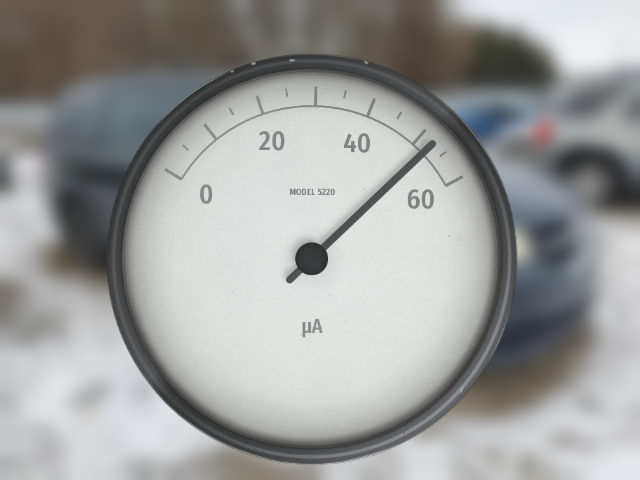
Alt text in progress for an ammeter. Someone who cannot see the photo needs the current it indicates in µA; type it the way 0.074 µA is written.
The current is 52.5 µA
